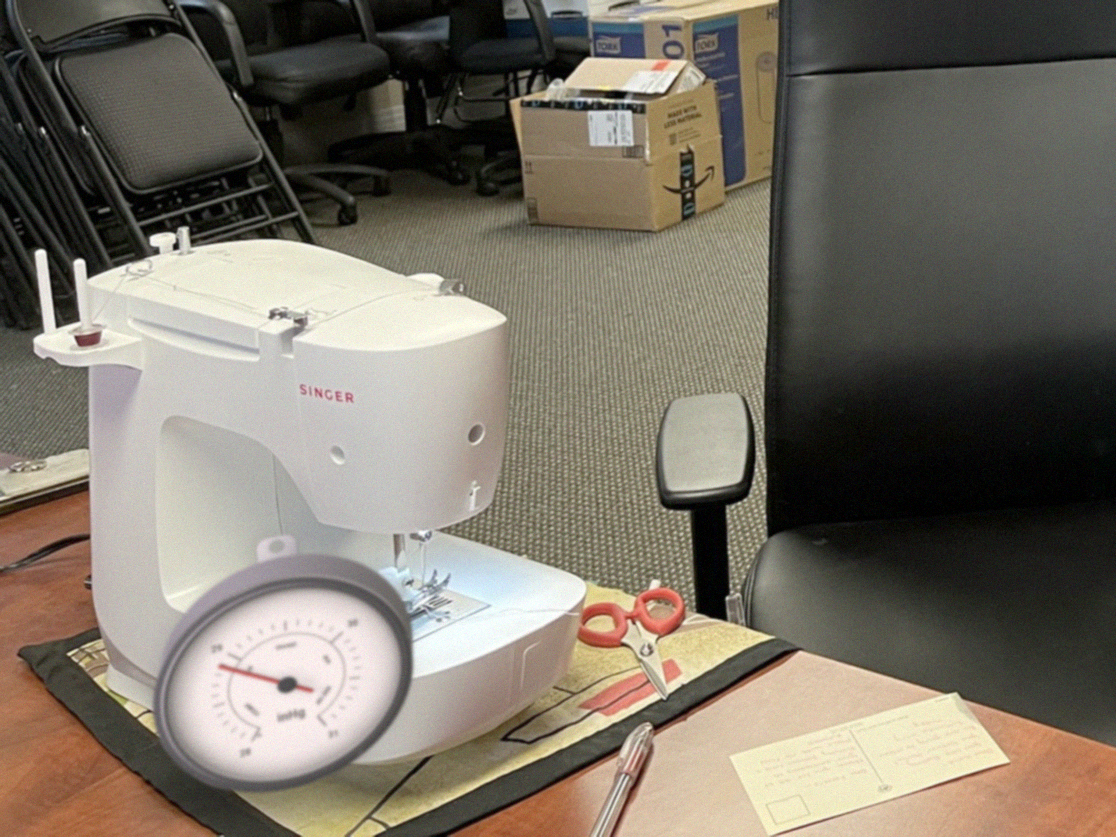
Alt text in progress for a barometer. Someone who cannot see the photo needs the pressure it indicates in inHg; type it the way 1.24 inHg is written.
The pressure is 28.9 inHg
